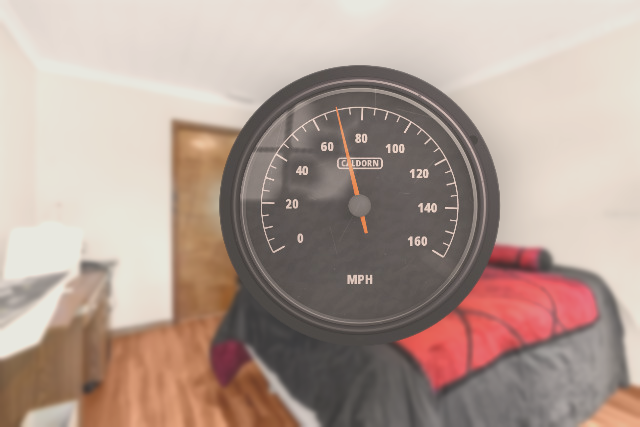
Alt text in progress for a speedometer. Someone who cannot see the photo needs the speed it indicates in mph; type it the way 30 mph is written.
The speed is 70 mph
